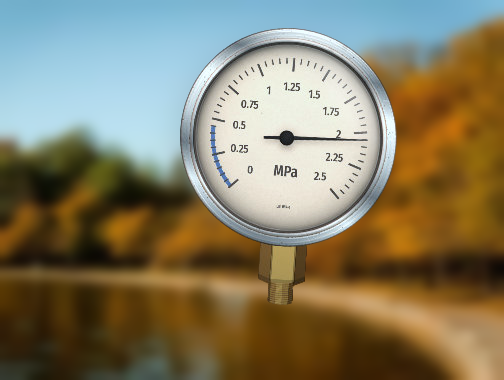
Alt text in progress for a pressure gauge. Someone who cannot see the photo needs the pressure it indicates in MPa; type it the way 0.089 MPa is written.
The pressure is 2.05 MPa
